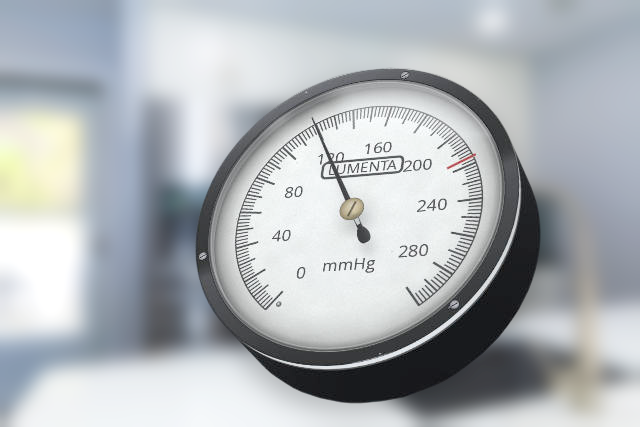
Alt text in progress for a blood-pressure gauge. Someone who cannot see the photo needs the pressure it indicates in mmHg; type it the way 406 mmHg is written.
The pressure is 120 mmHg
